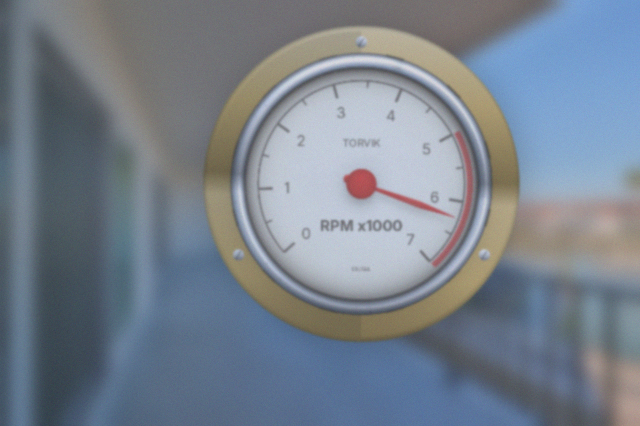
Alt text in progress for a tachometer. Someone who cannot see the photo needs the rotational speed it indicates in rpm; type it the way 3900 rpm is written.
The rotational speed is 6250 rpm
